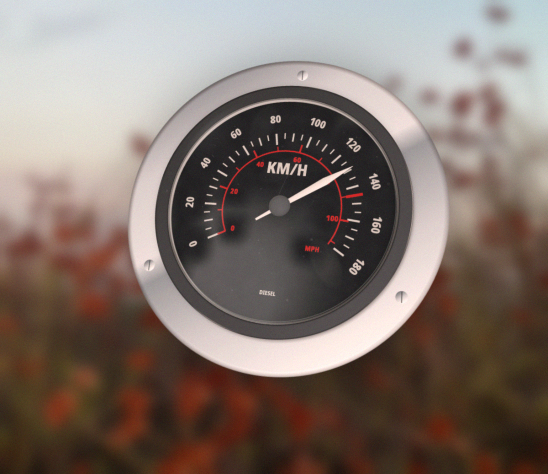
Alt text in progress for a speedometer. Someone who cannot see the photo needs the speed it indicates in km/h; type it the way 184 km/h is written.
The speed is 130 km/h
